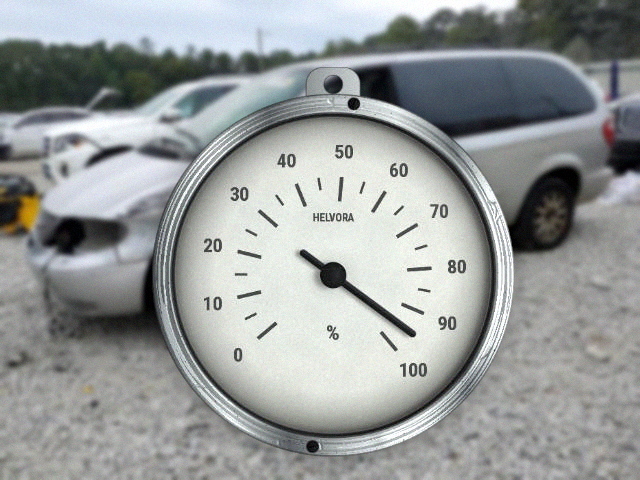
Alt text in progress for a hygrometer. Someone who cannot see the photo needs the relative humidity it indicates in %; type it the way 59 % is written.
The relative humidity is 95 %
